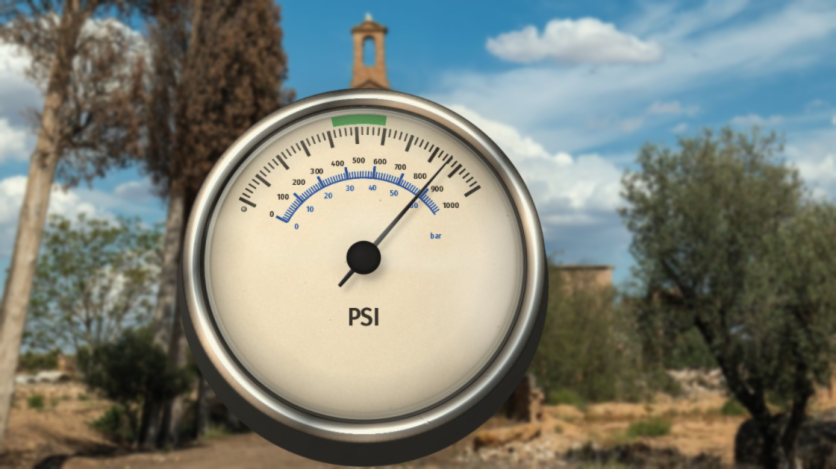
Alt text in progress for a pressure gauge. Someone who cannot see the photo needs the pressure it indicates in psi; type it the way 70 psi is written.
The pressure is 860 psi
